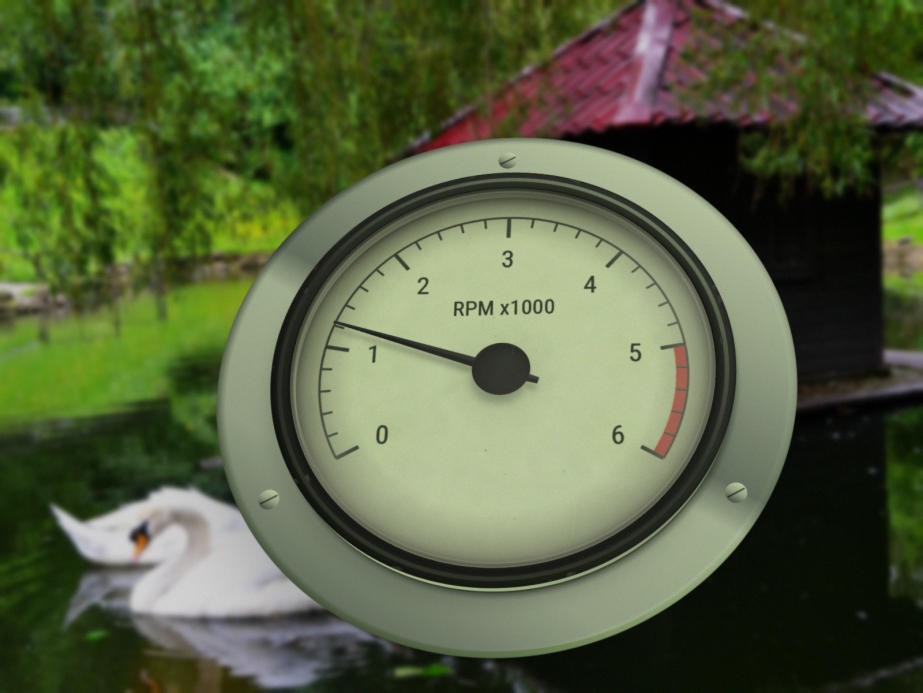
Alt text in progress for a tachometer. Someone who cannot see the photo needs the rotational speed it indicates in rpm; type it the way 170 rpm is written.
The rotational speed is 1200 rpm
